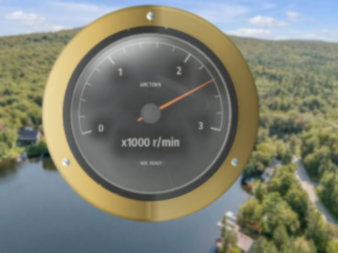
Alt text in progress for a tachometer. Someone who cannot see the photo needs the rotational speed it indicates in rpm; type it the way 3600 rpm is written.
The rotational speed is 2400 rpm
